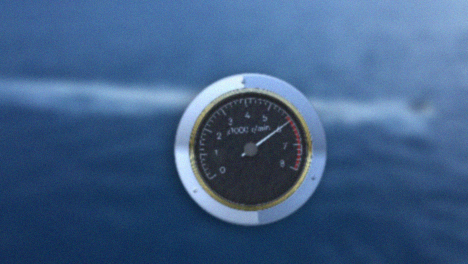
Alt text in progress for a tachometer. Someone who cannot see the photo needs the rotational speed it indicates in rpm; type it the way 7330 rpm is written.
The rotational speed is 6000 rpm
